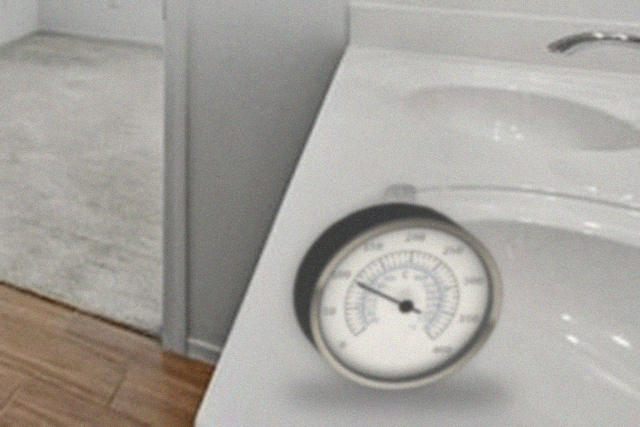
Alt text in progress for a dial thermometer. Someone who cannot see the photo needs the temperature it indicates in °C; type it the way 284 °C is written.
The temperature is 100 °C
